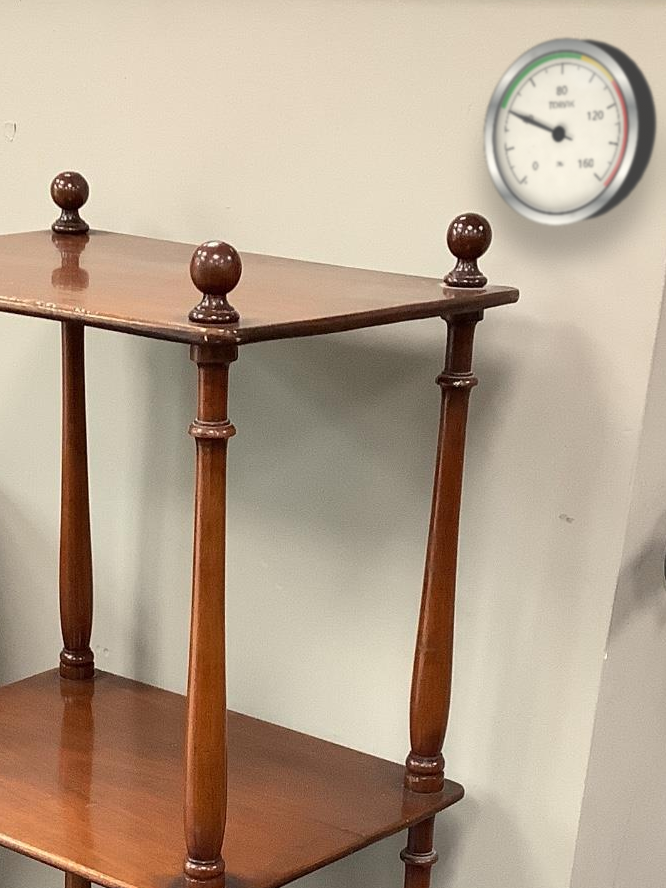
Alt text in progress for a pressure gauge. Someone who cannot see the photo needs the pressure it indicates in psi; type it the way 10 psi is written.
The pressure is 40 psi
